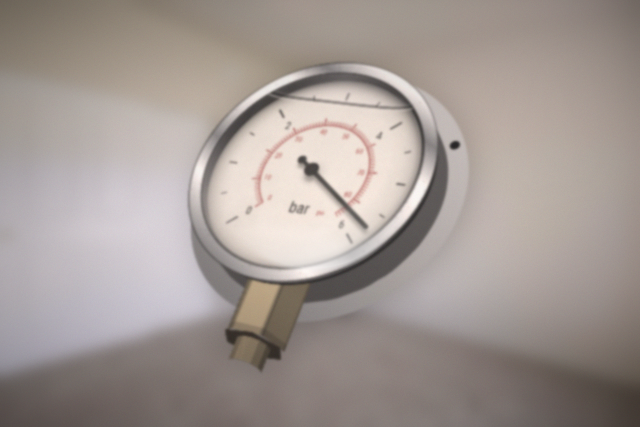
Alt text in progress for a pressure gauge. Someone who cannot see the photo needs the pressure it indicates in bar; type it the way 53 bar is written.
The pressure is 5.75 bar
